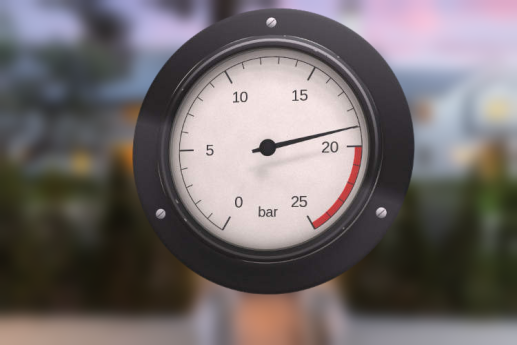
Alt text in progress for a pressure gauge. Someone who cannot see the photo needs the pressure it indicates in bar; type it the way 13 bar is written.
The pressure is 19 bar
